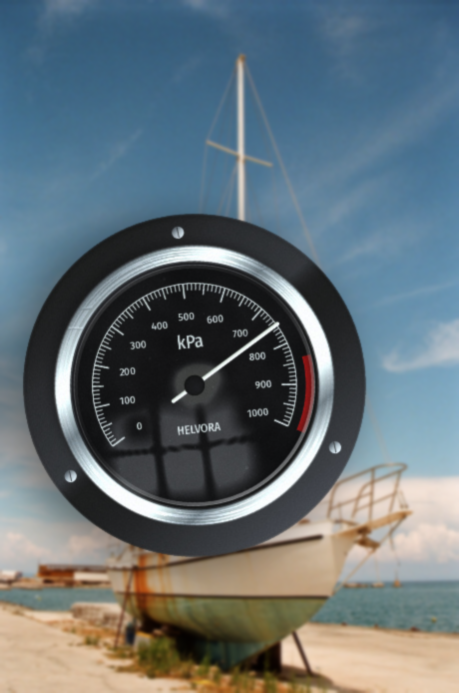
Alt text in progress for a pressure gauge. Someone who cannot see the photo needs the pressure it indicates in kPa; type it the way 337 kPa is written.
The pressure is 750 kPa
